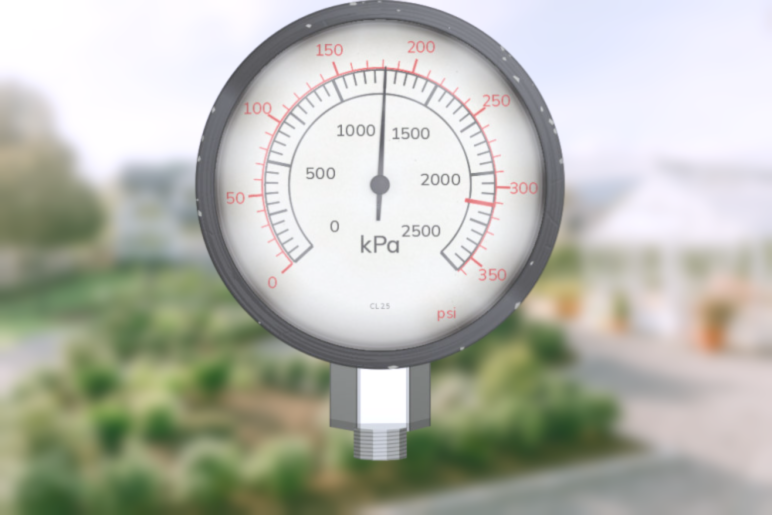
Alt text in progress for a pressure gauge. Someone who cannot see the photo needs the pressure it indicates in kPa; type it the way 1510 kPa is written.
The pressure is 1250 kPa
